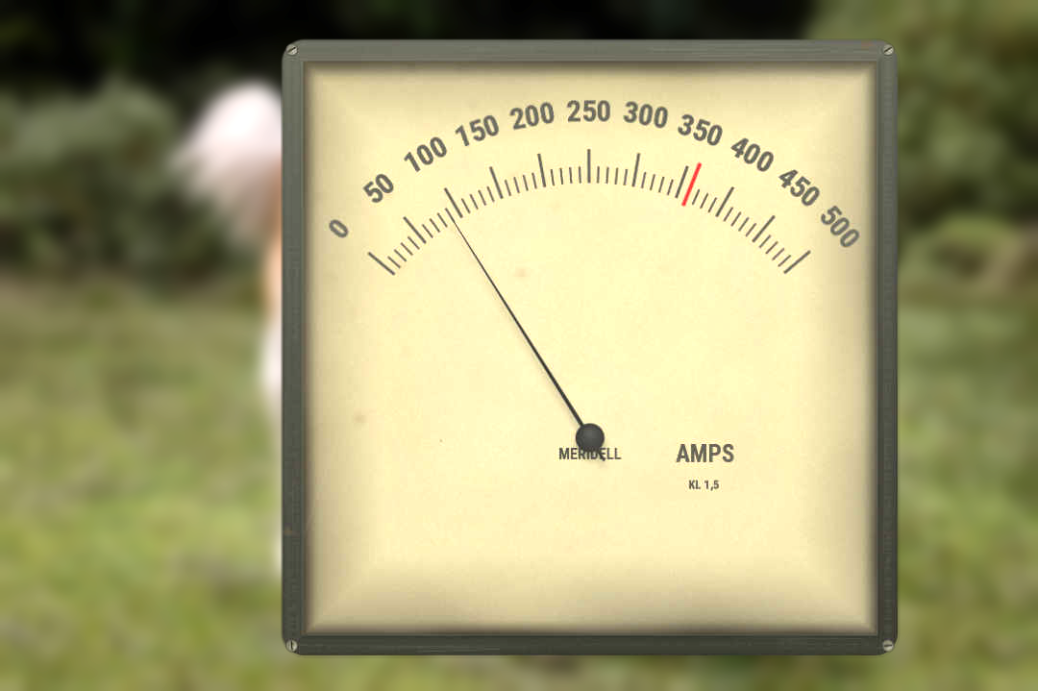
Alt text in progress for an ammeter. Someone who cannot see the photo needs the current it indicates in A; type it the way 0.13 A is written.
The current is 90 A
